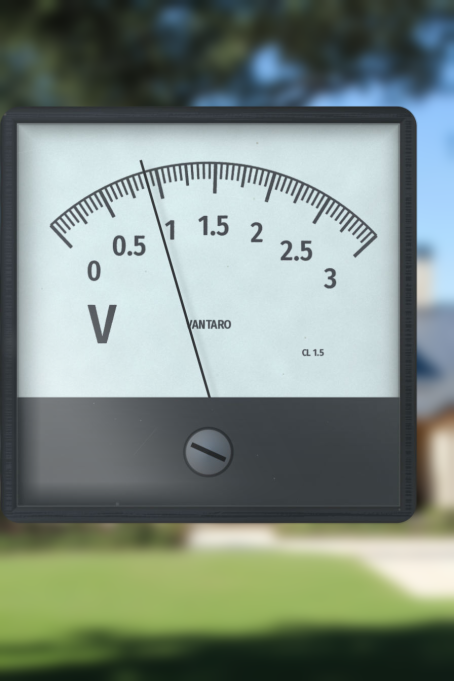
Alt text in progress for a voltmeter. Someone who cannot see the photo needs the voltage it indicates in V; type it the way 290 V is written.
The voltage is 0.9 V
